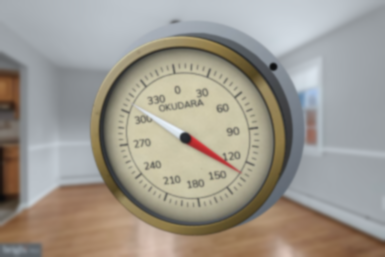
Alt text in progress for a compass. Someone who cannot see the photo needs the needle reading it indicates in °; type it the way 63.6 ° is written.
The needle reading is 130 °
